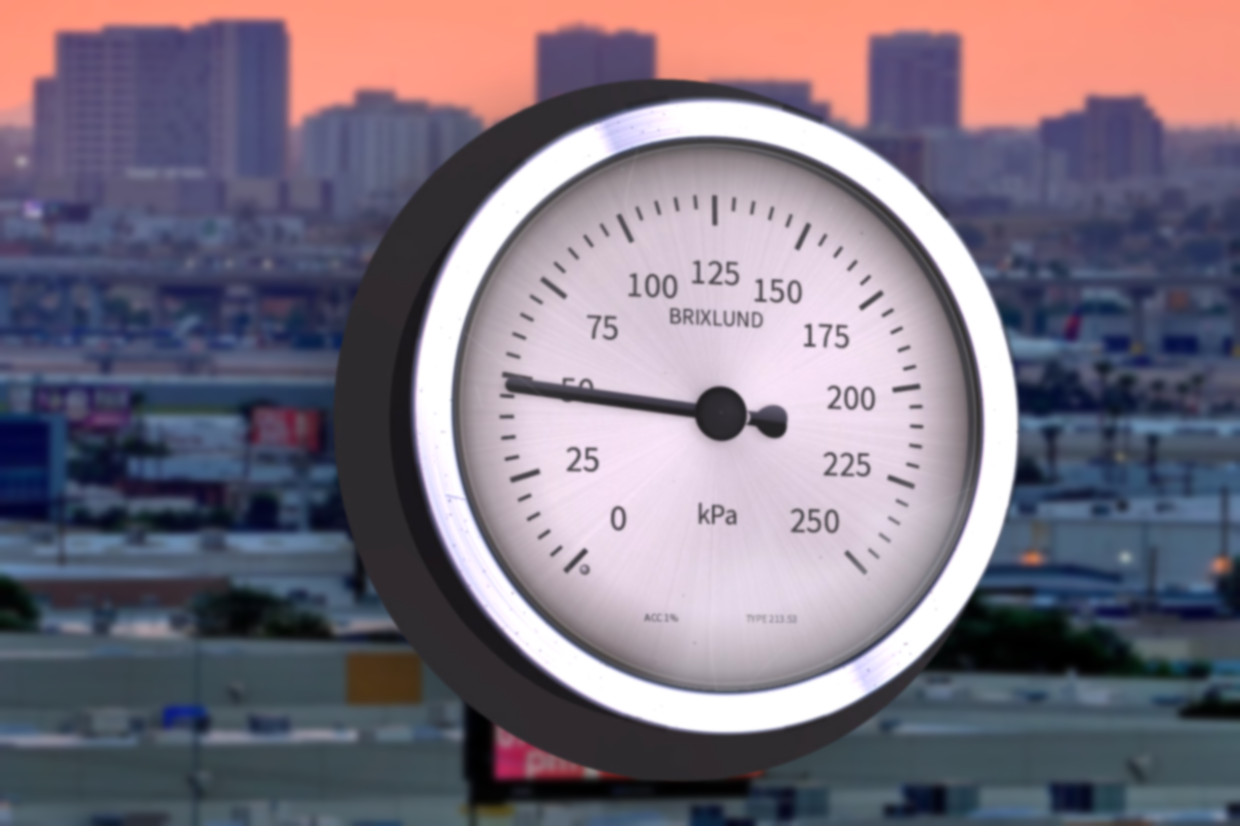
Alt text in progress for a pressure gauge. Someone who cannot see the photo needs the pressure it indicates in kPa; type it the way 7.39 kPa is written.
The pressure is 47.5 kPa
